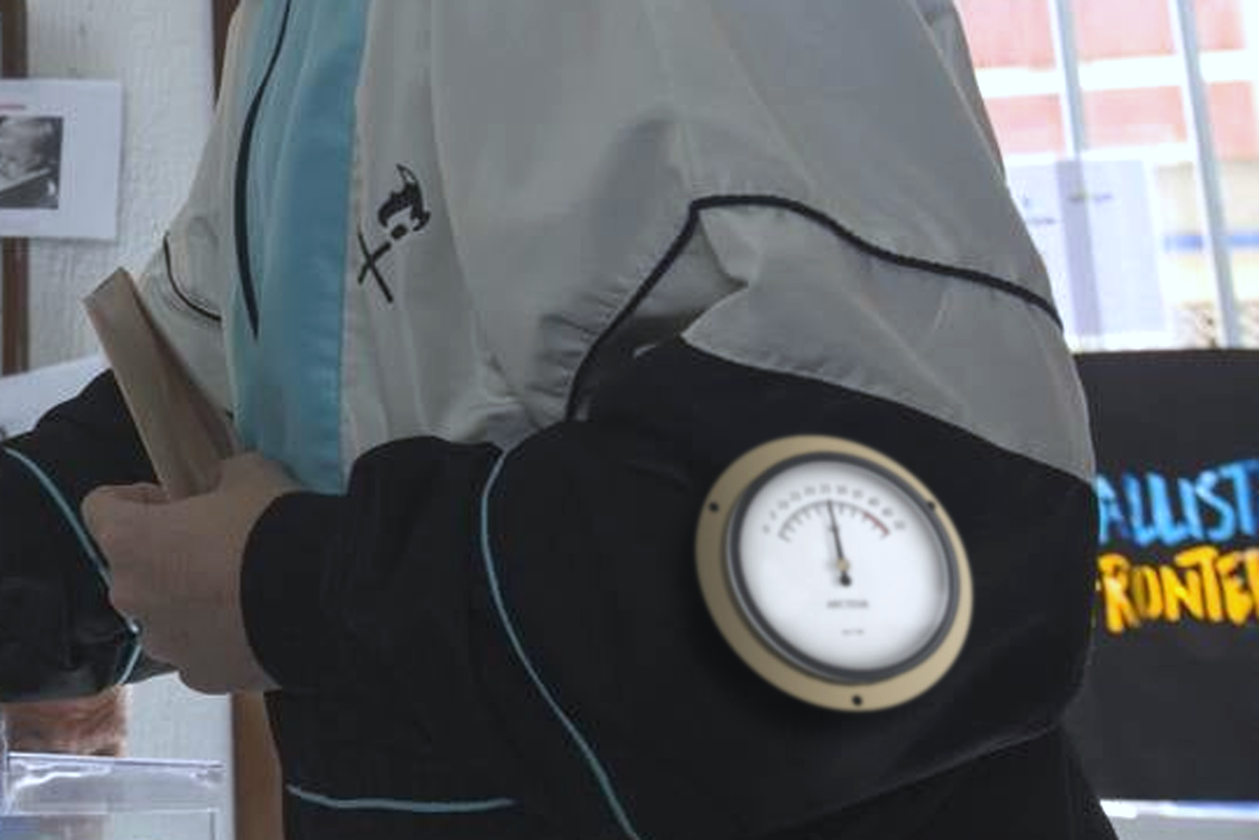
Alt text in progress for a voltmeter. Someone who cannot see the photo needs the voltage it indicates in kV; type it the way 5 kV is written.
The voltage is 25 kV
